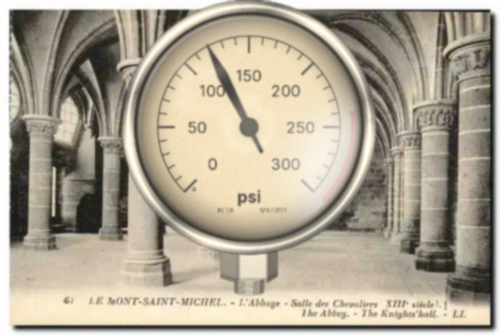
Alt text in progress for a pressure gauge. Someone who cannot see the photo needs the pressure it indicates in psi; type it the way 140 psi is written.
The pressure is 120 psi
